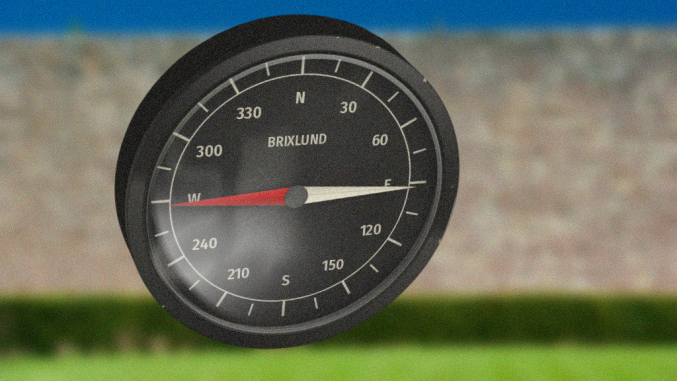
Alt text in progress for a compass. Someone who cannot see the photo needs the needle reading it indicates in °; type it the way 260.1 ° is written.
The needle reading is 270 °
